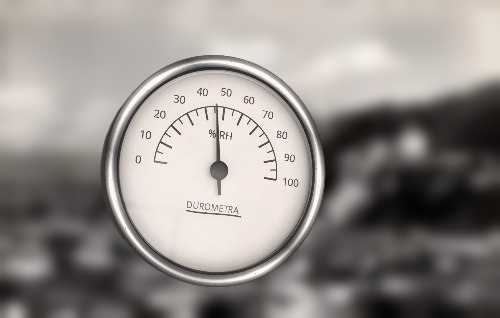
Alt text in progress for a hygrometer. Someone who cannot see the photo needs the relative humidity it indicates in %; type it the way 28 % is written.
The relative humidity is 45 %
